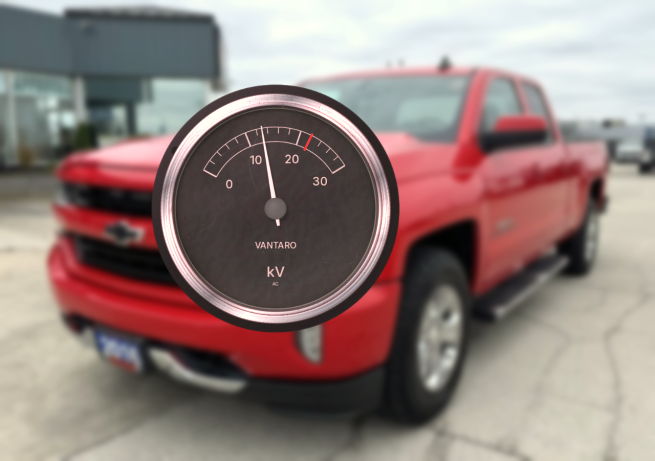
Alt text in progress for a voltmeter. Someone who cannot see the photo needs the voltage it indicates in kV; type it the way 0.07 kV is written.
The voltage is 13 kV
